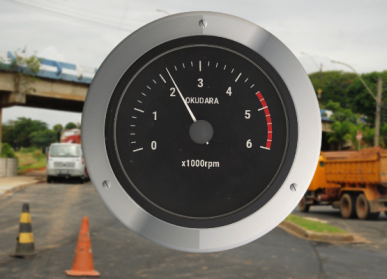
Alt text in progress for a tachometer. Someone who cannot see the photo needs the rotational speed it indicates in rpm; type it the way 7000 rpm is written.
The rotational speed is 2200 rpm
